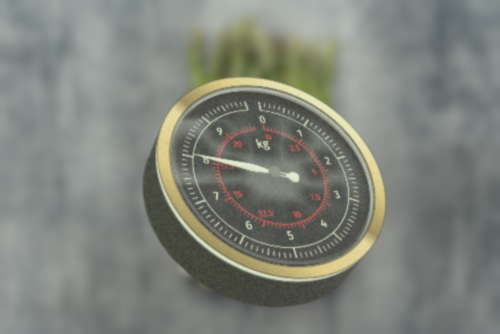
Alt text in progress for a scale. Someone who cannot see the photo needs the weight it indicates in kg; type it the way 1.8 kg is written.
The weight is 8 kg
